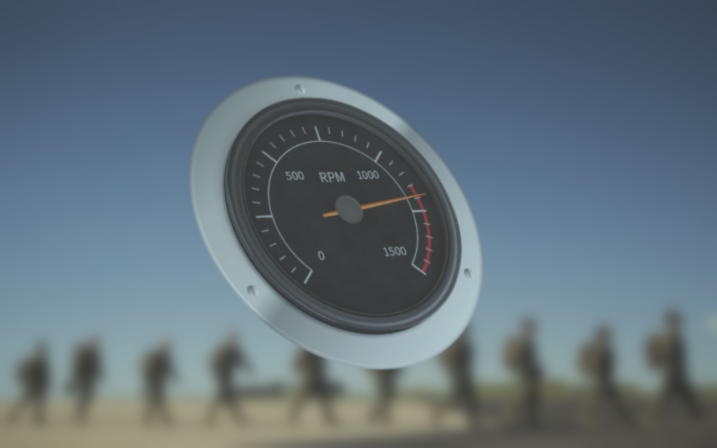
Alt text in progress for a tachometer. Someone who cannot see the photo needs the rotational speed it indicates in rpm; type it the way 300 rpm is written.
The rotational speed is 1200 rpm
